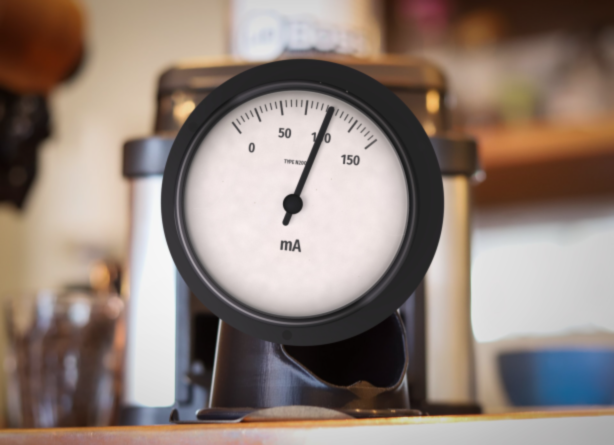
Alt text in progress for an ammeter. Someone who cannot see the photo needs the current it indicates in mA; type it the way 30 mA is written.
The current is 100 mA
